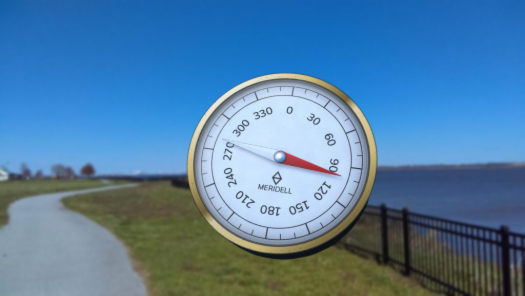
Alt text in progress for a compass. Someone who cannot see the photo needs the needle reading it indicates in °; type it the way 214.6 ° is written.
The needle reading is 100 °
